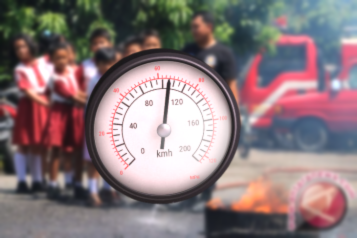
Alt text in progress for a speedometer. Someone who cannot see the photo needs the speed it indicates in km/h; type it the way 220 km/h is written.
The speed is 105 km/h
